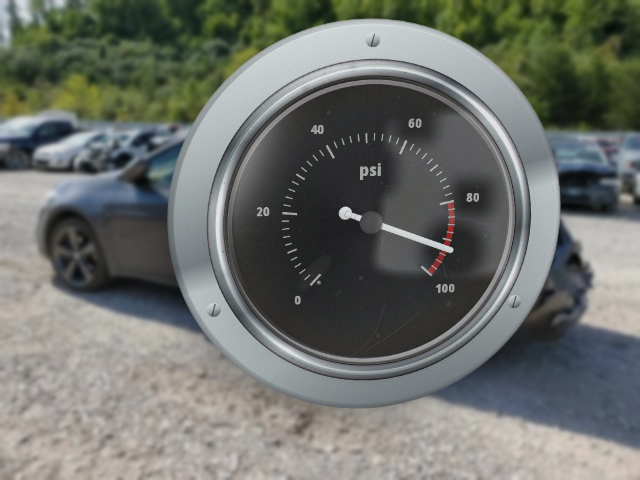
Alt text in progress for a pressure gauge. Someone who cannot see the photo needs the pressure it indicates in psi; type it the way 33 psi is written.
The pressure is 92 psi
